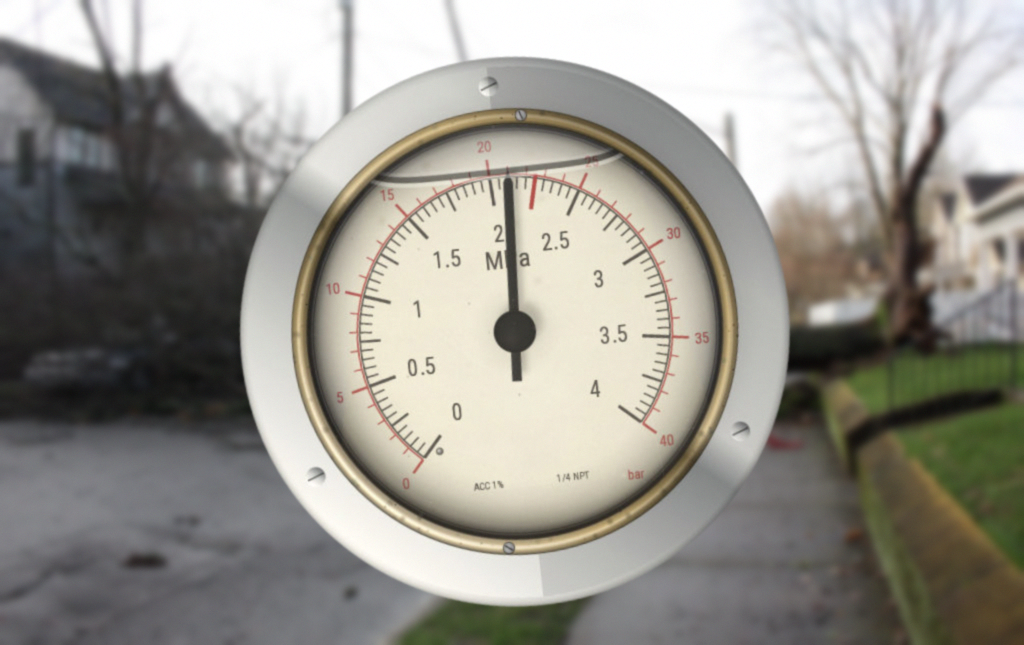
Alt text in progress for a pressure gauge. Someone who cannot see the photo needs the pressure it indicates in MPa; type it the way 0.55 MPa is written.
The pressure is 2.1 MPa
